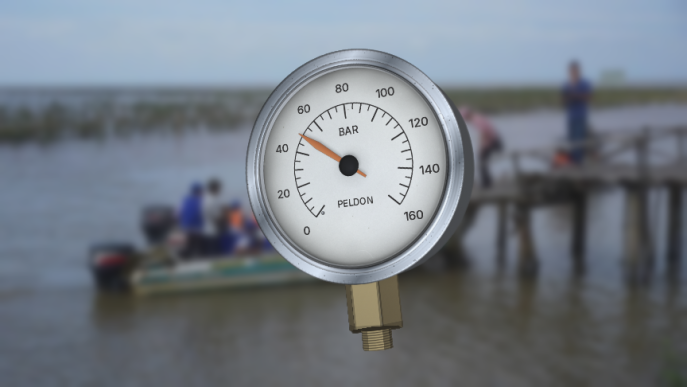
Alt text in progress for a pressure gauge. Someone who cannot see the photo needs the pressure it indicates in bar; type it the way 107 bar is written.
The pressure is 50 bar
